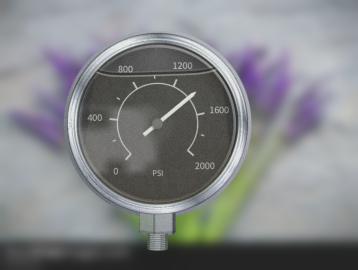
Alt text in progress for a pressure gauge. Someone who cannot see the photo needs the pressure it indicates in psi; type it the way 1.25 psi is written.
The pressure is 1400 psi
